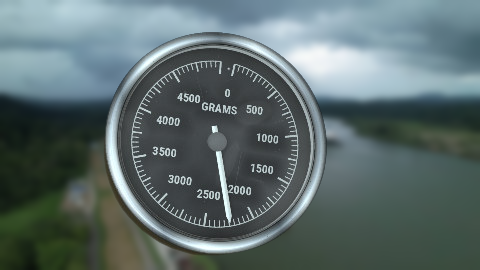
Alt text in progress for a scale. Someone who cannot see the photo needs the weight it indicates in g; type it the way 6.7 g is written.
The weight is 2250 g
